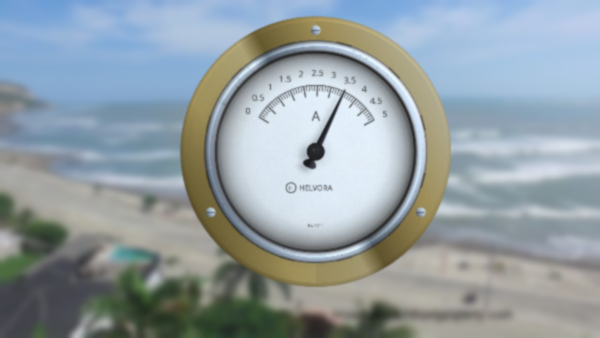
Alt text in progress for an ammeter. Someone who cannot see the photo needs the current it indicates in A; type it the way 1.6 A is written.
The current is 3.5 A
